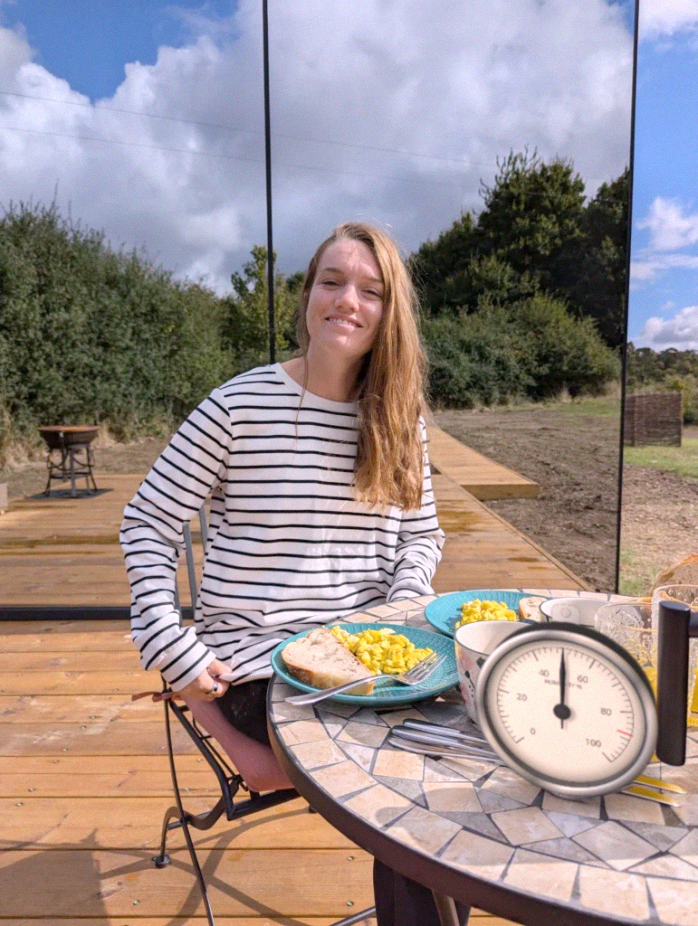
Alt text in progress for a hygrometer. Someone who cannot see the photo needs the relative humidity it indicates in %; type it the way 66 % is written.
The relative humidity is 50 %
